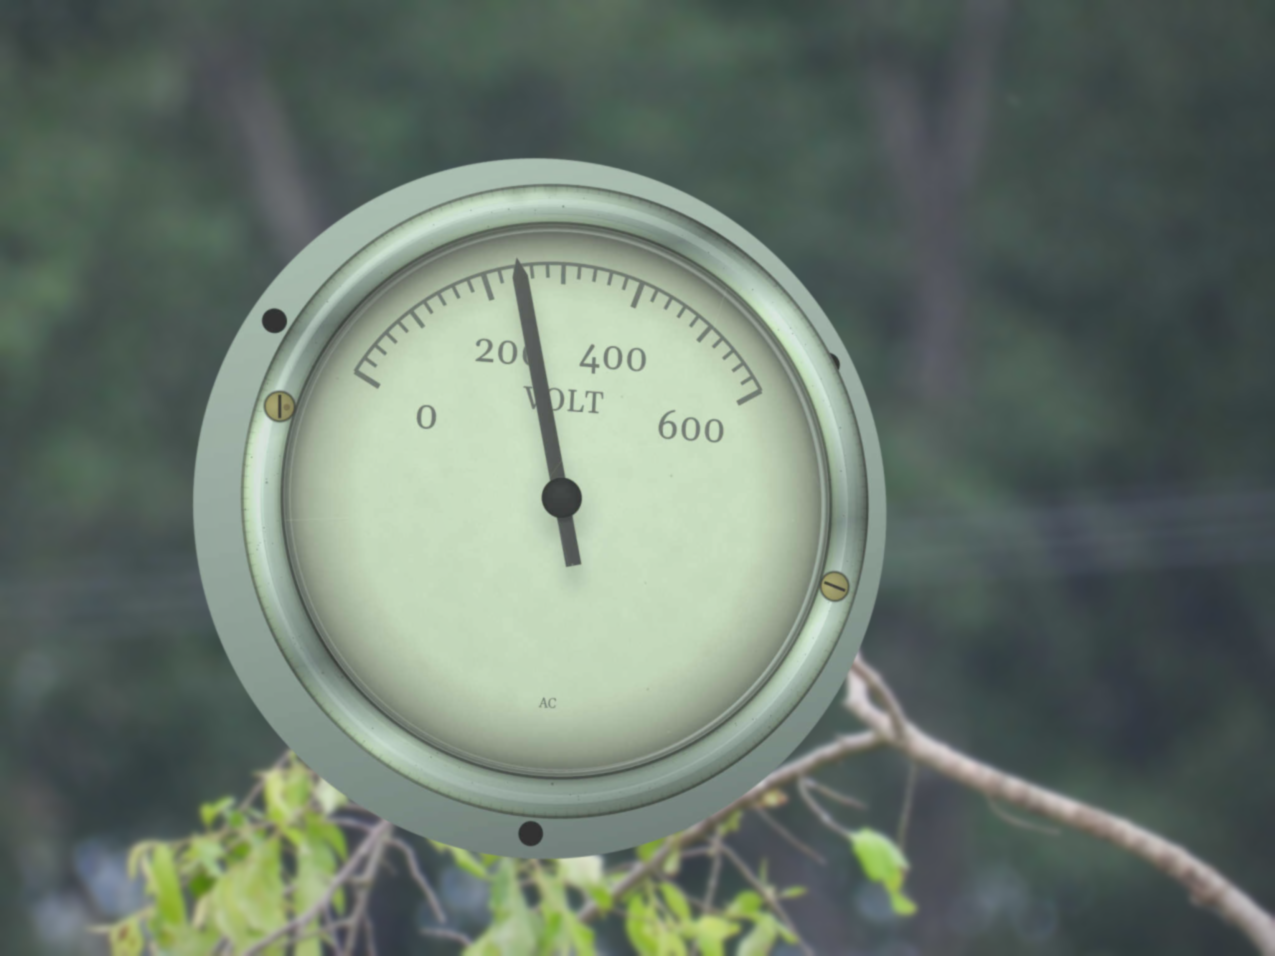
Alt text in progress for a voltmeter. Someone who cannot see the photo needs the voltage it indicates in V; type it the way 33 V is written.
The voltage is 240 V
